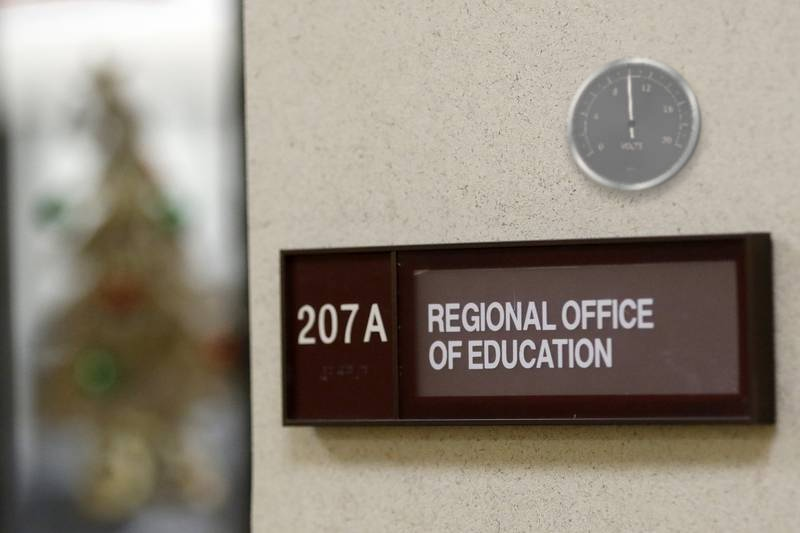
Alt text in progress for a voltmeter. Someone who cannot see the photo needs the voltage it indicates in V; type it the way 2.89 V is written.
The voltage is 10 V
